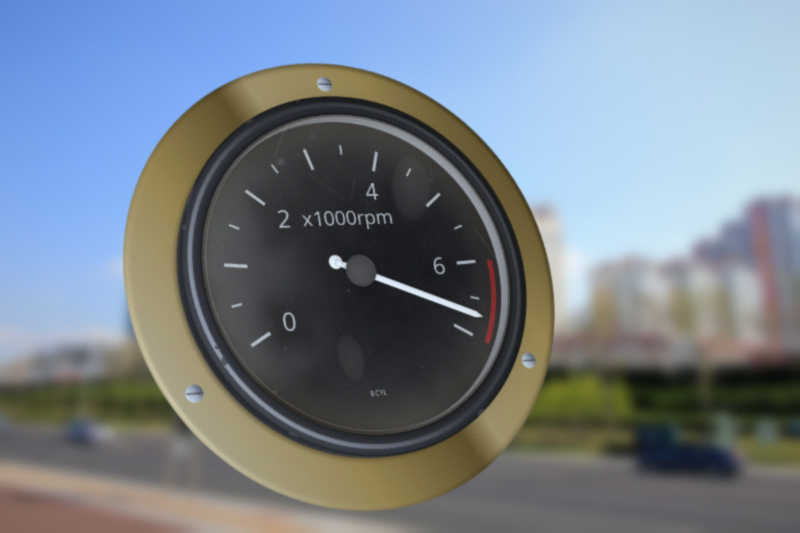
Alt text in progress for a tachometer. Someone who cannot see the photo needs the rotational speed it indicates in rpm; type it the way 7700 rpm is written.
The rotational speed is 6750 rpm
